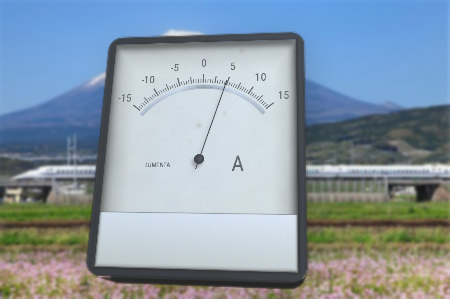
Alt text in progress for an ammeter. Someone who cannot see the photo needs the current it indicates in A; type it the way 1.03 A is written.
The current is 5 A
